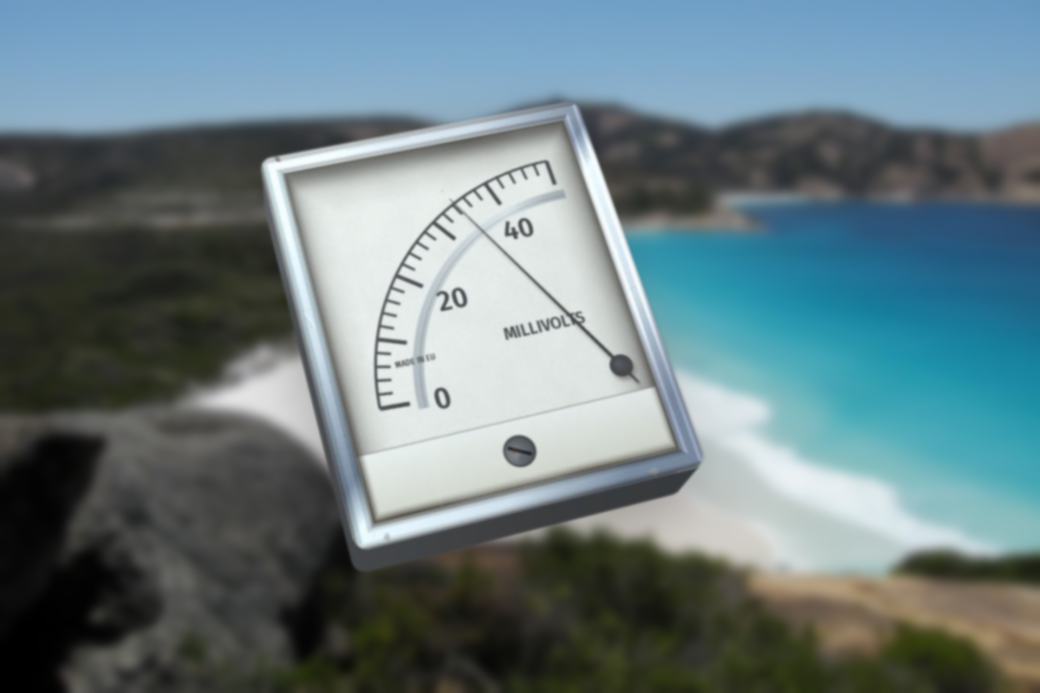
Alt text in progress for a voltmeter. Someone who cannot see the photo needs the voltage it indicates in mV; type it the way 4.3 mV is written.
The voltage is 34 mV
